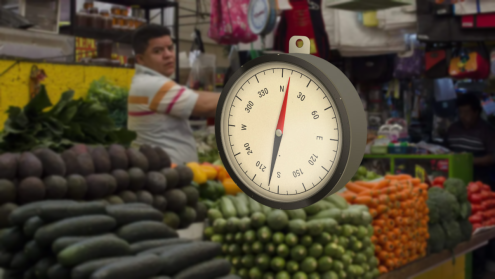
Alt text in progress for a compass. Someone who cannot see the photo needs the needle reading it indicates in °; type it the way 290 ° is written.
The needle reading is 10 °
